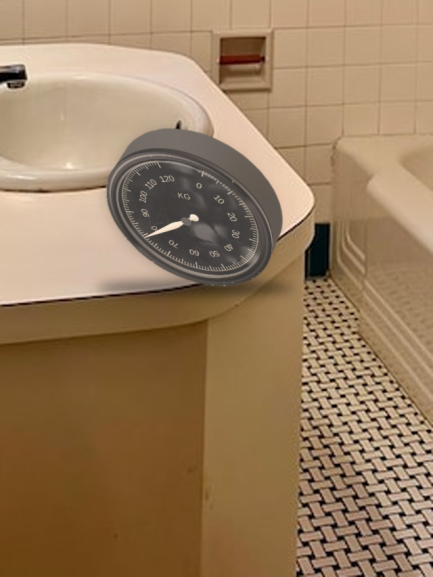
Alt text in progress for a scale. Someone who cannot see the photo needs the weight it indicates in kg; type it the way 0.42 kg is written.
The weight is 80 kg
